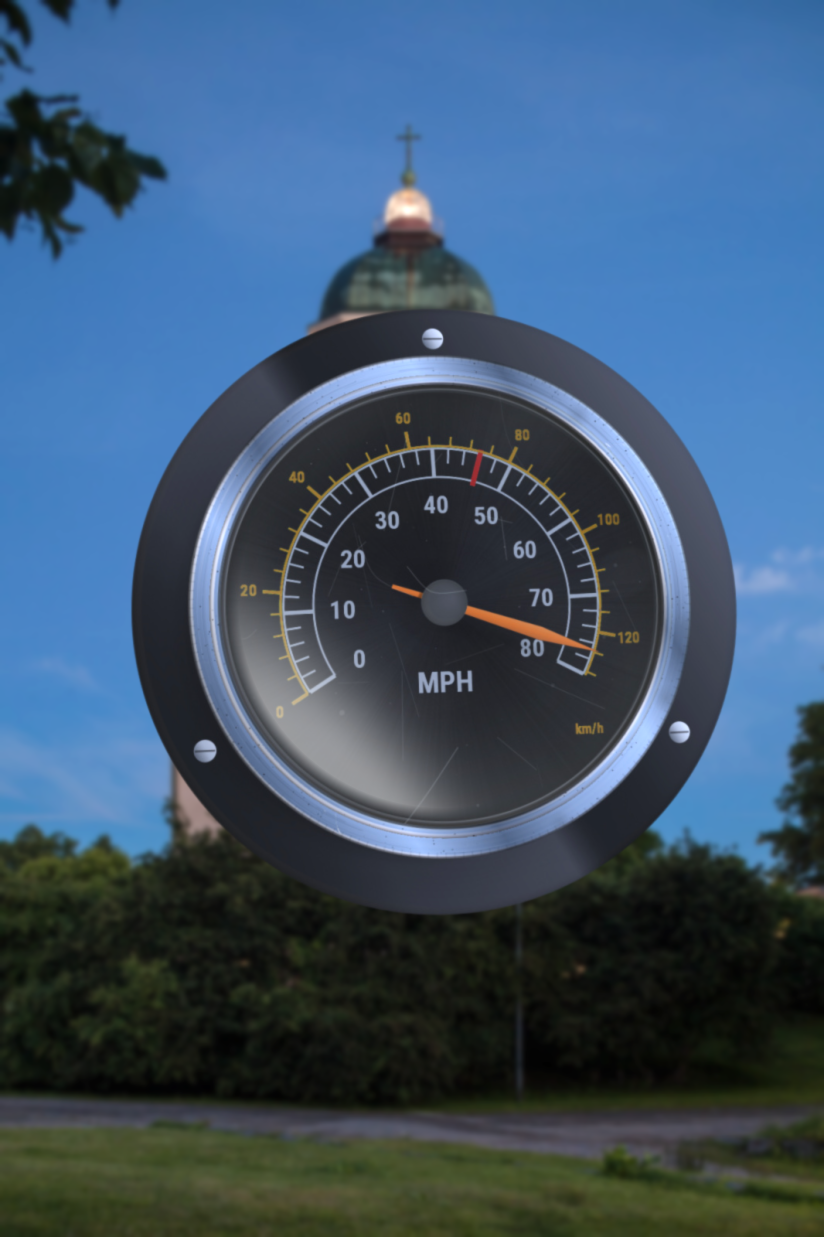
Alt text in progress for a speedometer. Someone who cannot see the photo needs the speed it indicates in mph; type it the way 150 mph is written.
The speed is 77 mph
